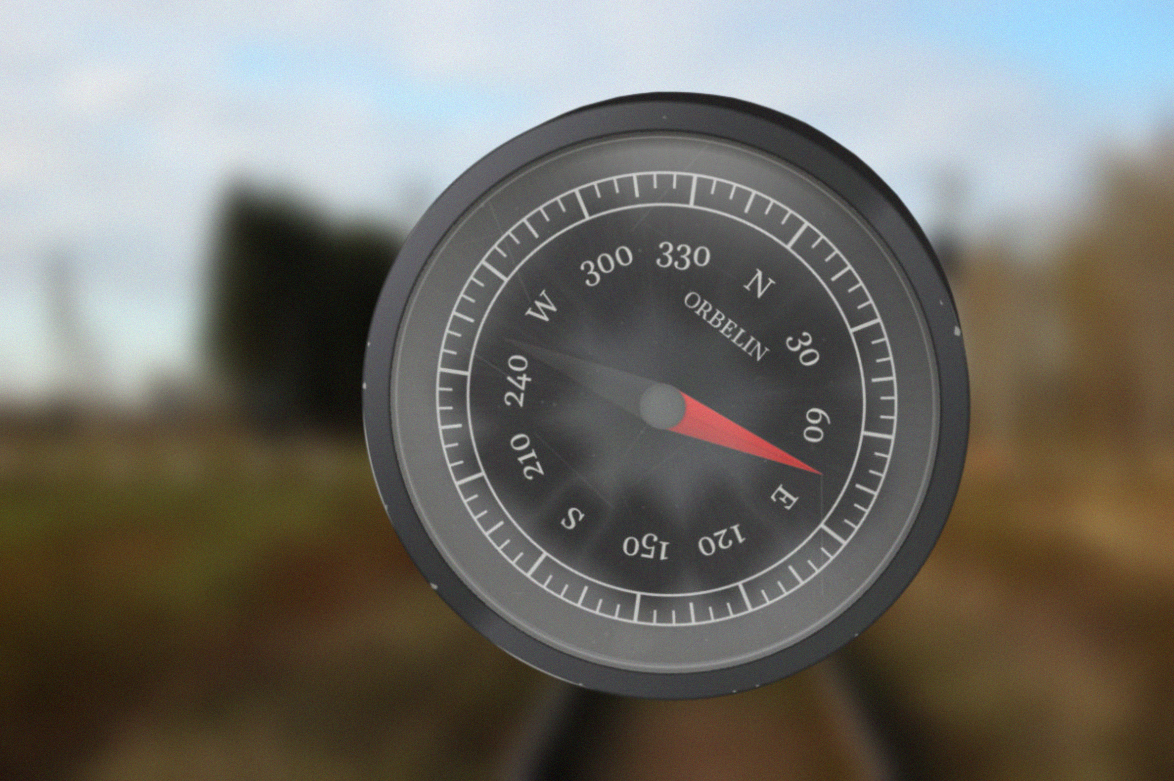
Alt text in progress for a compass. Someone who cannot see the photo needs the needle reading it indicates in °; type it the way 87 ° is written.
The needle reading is 75 °
